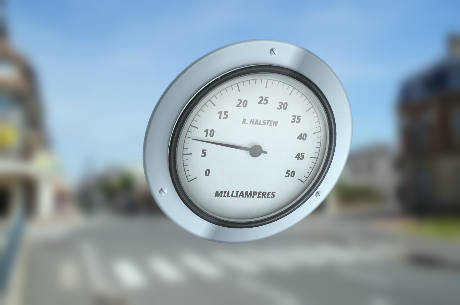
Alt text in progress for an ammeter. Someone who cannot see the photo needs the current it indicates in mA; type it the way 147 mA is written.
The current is 8 mA
